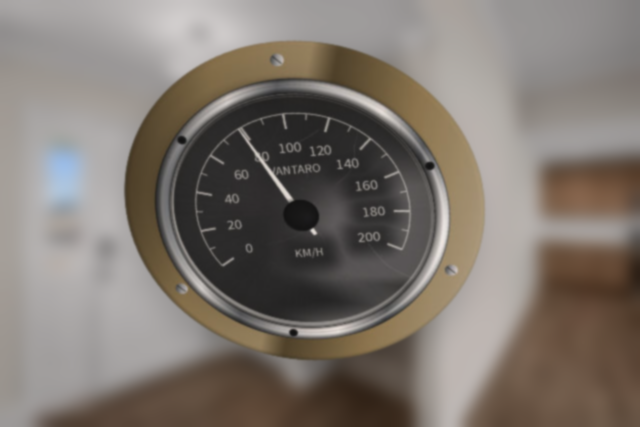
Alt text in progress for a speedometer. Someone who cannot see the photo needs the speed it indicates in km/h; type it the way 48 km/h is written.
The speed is 80 km/h
